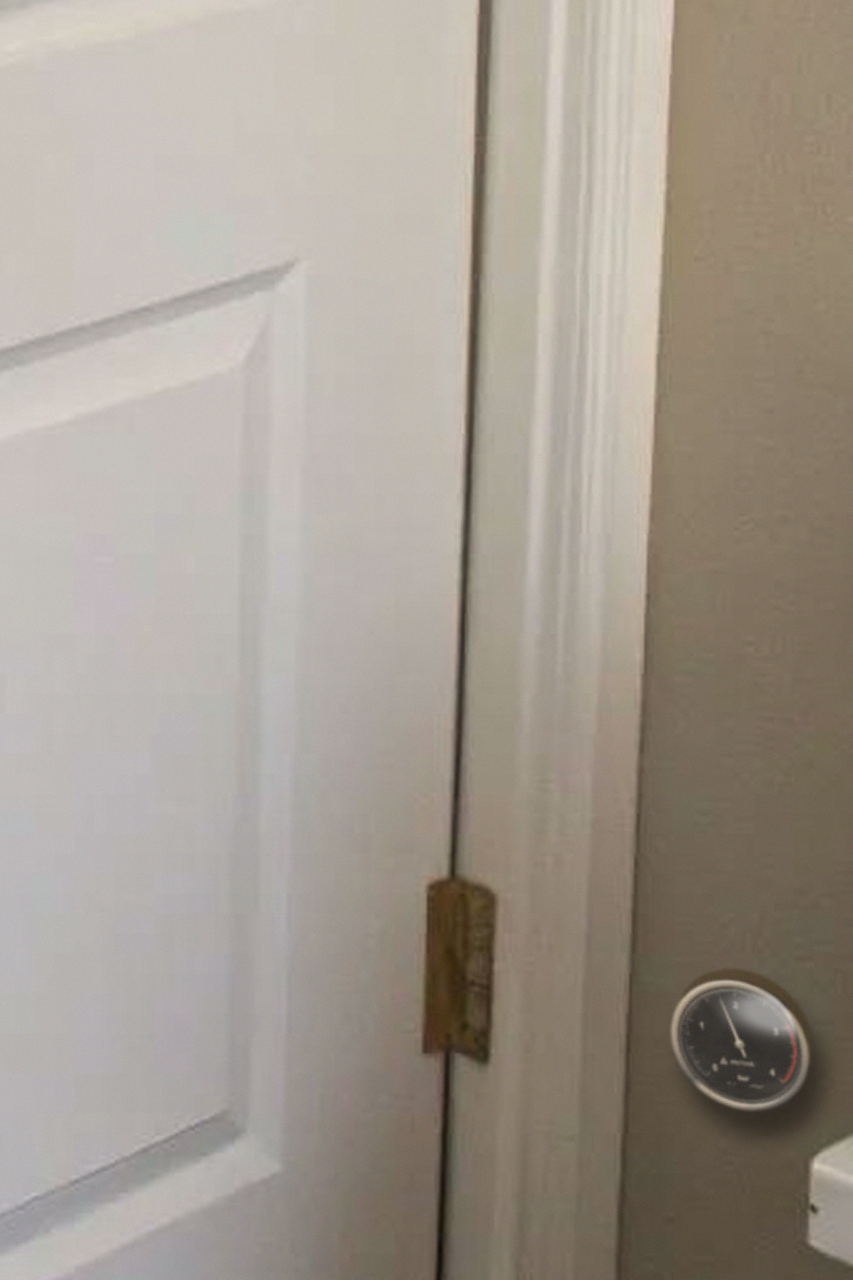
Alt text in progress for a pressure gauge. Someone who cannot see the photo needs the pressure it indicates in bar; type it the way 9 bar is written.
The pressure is 1.75 bar
